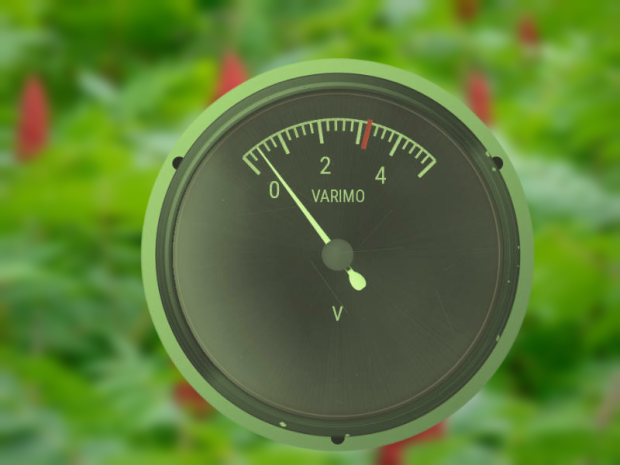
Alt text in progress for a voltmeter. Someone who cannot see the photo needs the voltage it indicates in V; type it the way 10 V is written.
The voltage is 0.4 V
